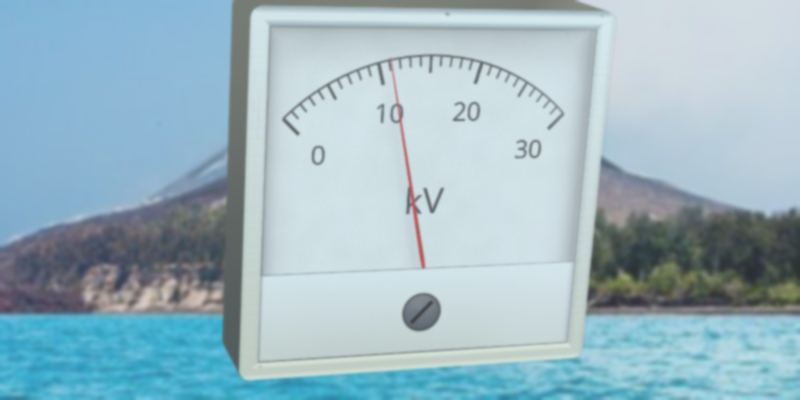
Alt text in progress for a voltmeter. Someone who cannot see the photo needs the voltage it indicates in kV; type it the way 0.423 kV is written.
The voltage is 11 kV
